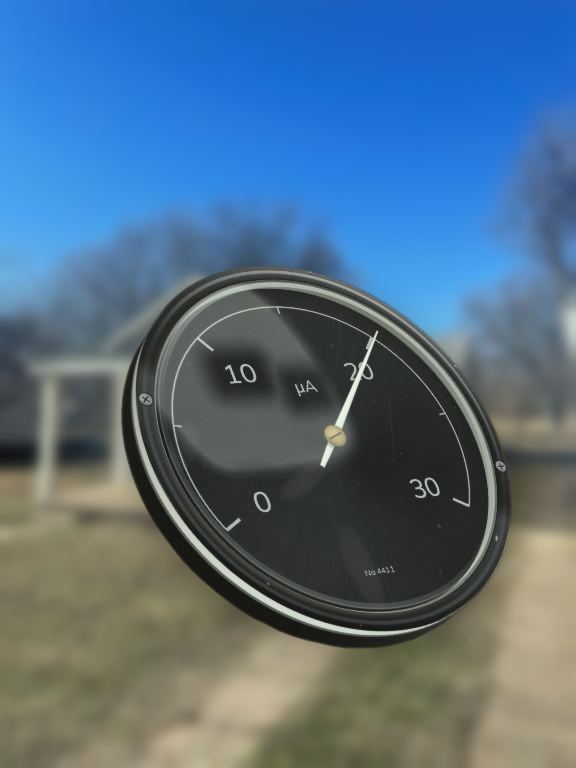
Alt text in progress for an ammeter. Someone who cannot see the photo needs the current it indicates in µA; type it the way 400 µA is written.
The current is 20 µA
